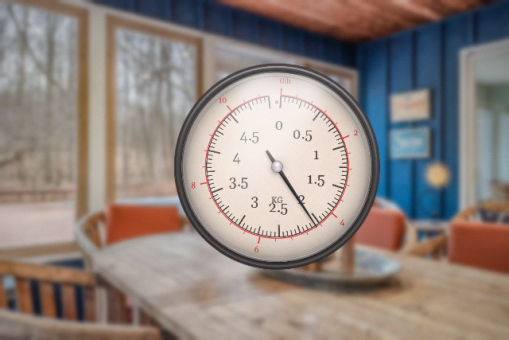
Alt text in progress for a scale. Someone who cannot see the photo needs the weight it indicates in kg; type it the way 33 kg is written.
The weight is 2.05 kg
